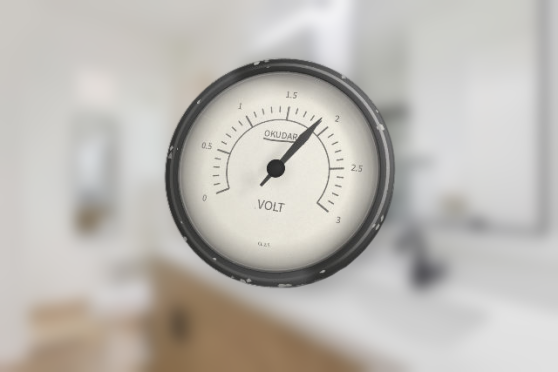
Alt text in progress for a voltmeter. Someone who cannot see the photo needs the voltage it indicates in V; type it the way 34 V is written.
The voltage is 1.9 V
